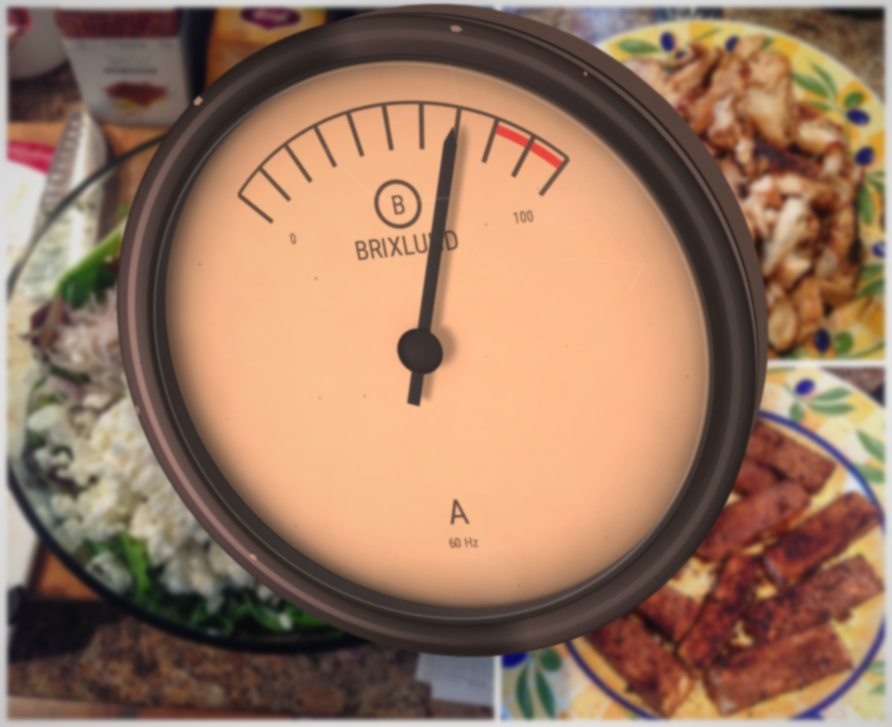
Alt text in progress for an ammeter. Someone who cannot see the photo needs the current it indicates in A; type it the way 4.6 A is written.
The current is 70 A
